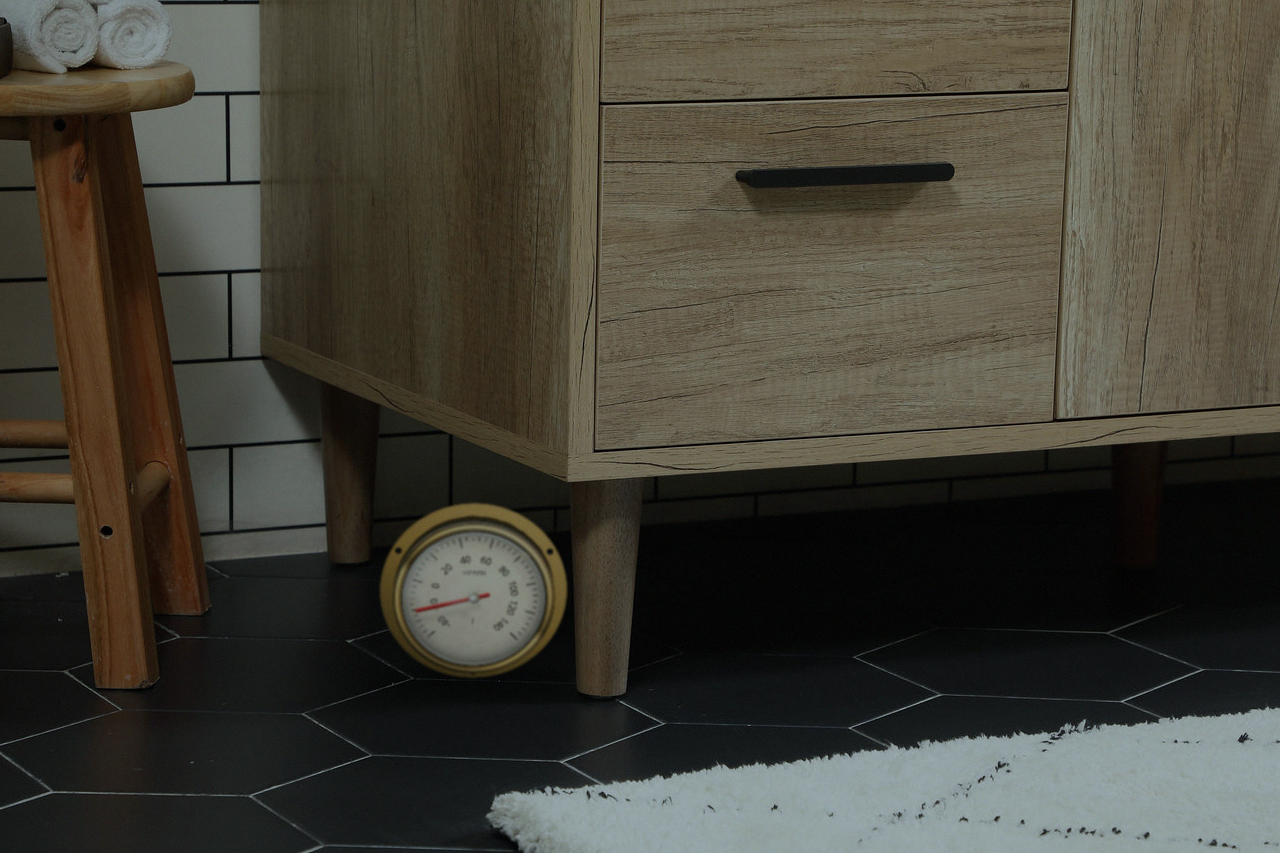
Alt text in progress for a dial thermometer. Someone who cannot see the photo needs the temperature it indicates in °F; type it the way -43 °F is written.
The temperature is -20 °F
